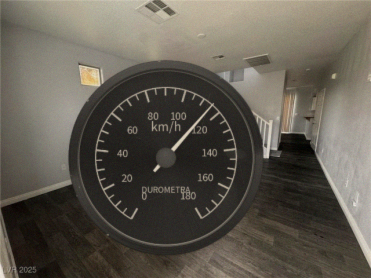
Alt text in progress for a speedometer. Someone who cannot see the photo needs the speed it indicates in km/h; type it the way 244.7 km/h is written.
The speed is 115 km/h
